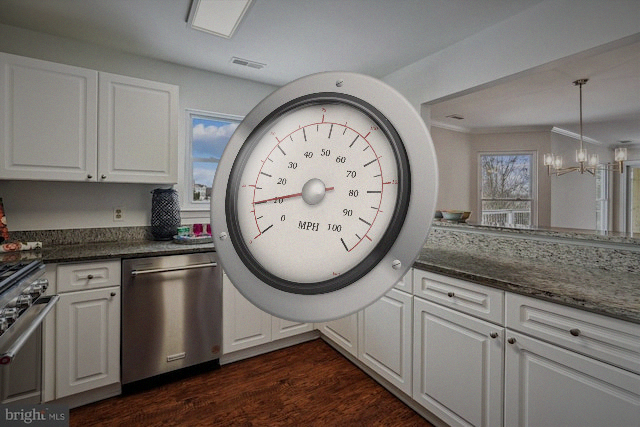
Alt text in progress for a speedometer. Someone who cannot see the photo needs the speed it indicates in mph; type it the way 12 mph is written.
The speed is 10 mph
